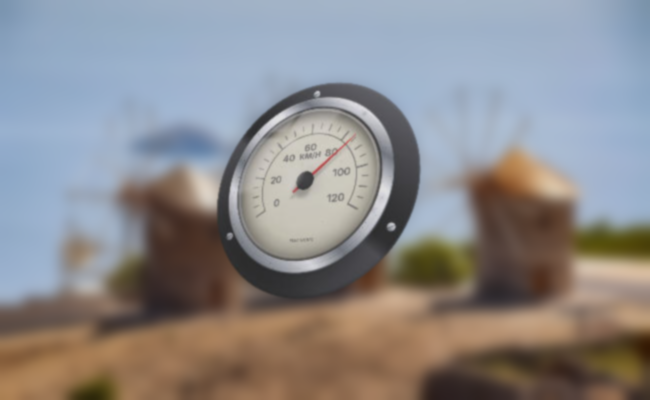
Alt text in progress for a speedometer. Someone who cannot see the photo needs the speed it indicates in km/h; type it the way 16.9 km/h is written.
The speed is 85 km/h
